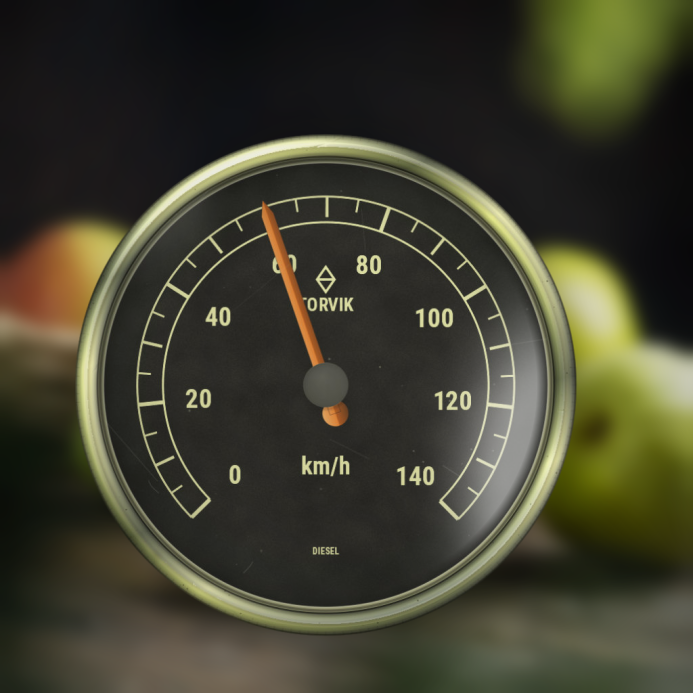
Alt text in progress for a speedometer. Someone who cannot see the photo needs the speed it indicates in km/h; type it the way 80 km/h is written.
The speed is 60 km/h
